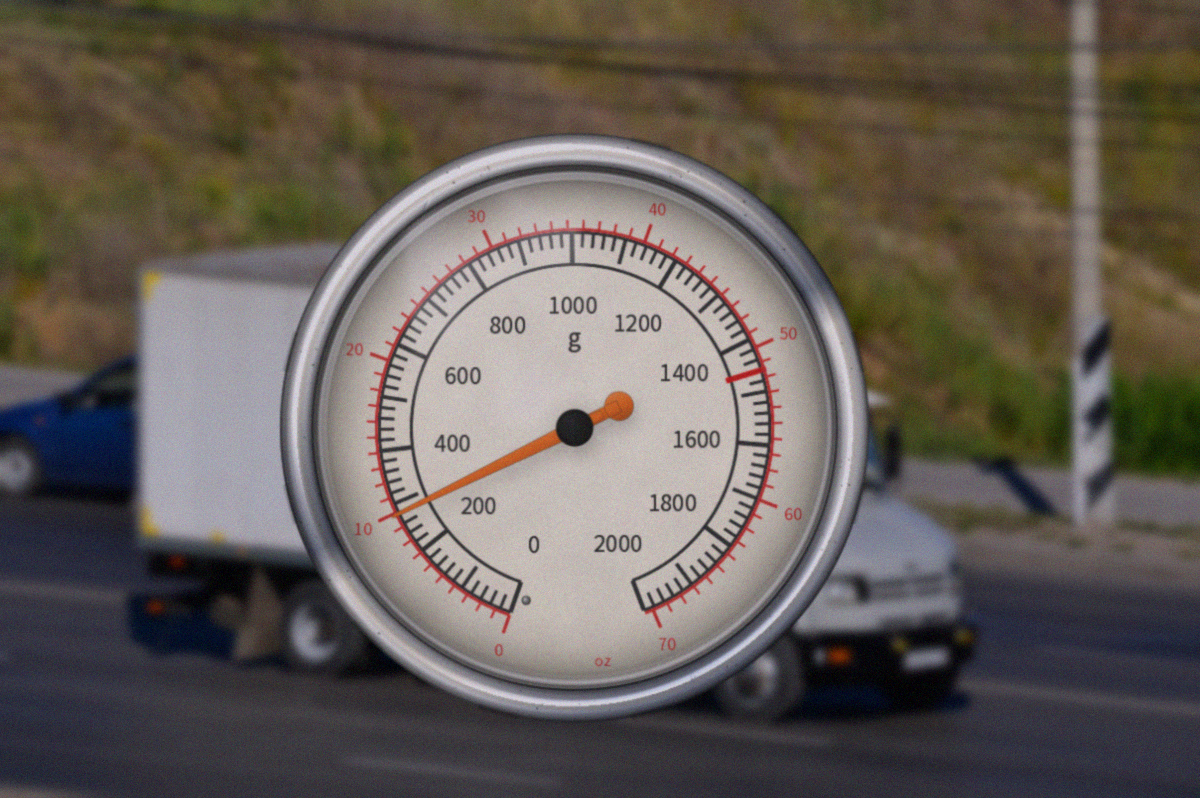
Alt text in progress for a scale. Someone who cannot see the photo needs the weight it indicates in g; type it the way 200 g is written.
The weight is 280 g
